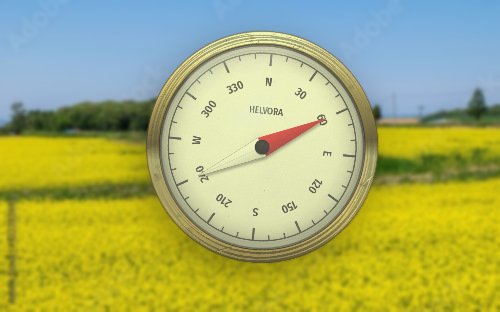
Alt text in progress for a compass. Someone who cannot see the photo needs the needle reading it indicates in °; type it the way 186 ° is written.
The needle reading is 60 °
